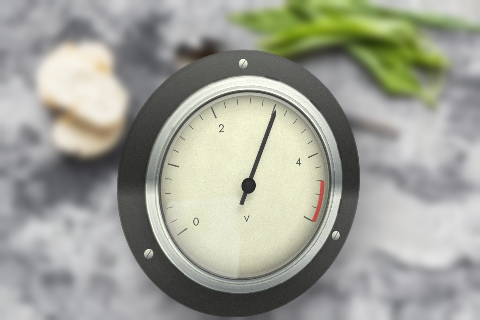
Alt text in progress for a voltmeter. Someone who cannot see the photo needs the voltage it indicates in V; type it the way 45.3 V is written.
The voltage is 3 V
